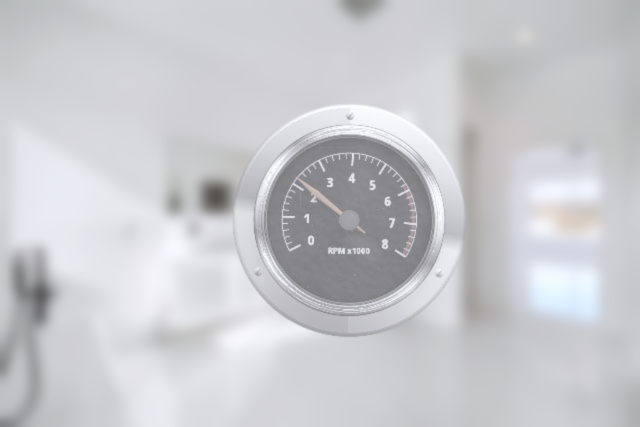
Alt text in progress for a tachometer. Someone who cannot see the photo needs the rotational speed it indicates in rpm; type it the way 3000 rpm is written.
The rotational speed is 2200 rpm
